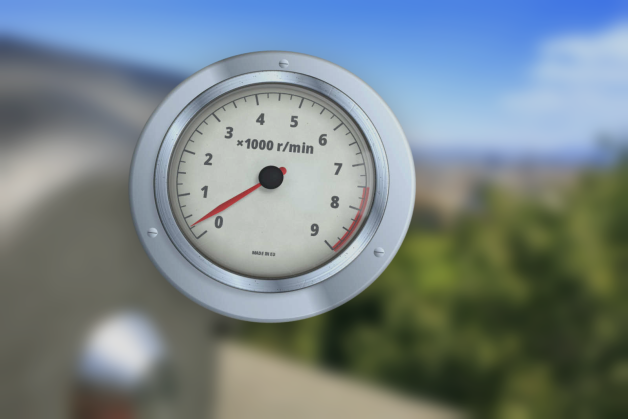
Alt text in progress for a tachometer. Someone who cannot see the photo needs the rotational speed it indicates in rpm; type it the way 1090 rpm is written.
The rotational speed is 250 rpm
